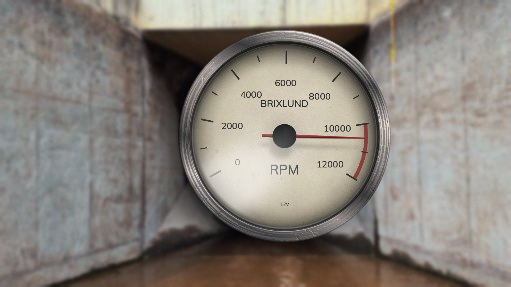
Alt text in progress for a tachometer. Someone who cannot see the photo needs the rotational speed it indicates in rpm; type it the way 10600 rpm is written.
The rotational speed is 10500 rpm
